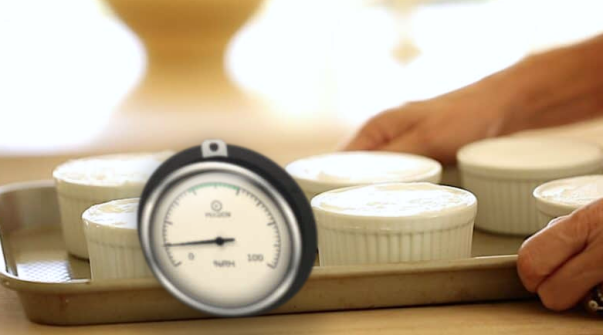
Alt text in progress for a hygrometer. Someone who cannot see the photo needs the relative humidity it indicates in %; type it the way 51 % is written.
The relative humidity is 10 %
